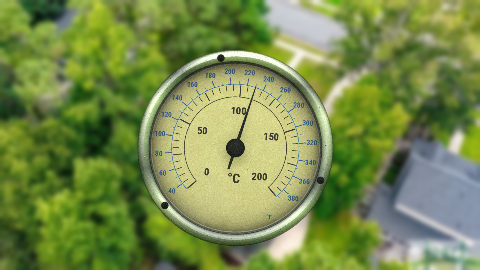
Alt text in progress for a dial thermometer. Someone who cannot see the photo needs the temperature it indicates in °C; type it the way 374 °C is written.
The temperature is 110 °C
